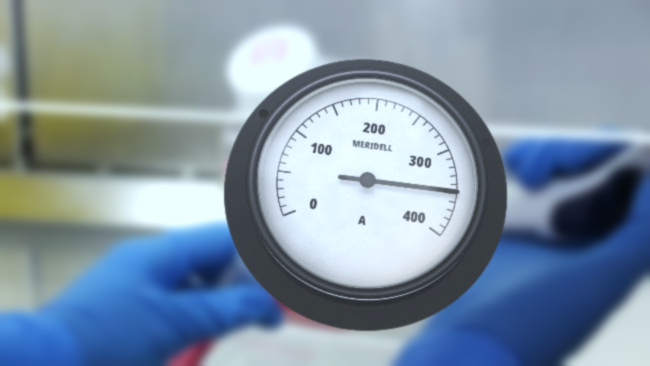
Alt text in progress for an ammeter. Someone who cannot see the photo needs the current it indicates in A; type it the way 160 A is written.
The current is 350 A
